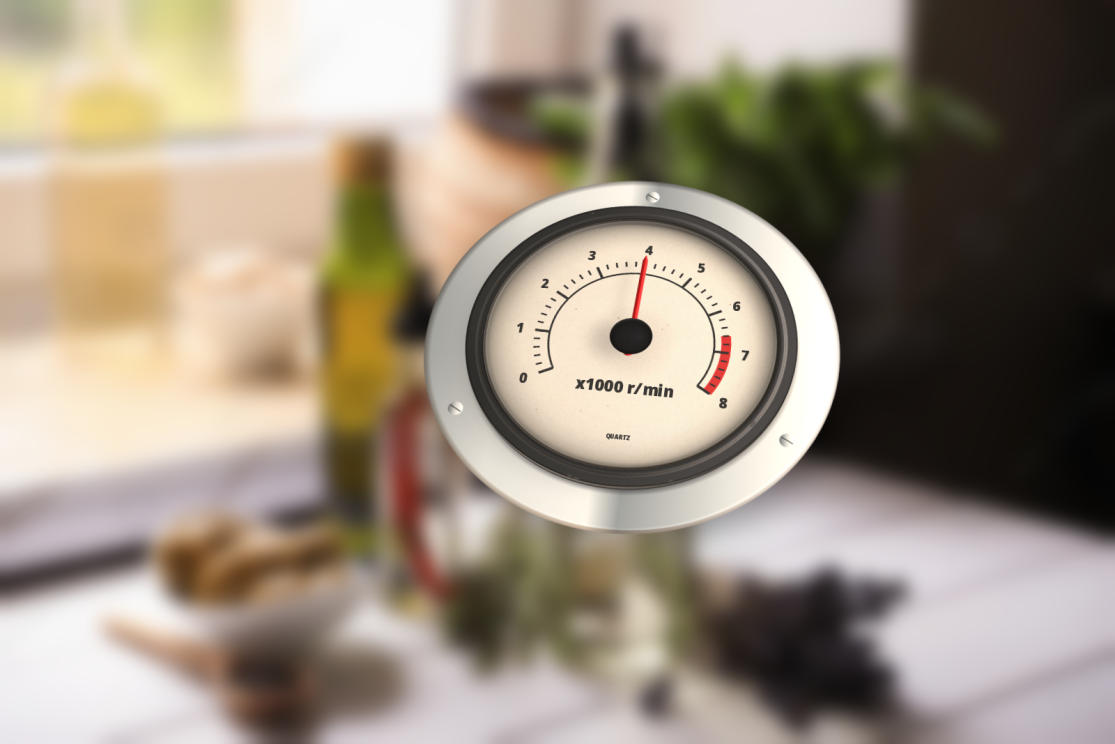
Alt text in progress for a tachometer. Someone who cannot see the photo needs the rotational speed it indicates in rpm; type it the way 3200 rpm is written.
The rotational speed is 4000 rpm
